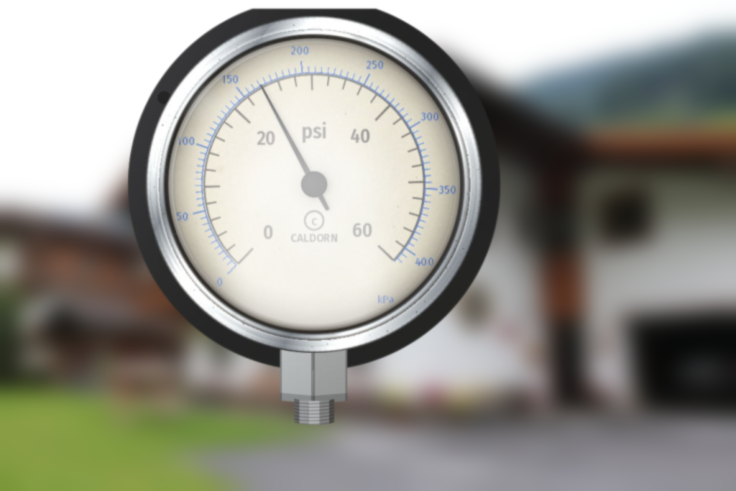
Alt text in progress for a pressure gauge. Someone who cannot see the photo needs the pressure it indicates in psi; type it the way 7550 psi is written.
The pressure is 24 psi
